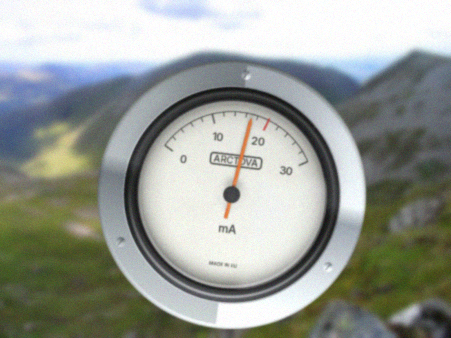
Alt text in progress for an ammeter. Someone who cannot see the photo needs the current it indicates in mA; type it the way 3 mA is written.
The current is 17 mA
